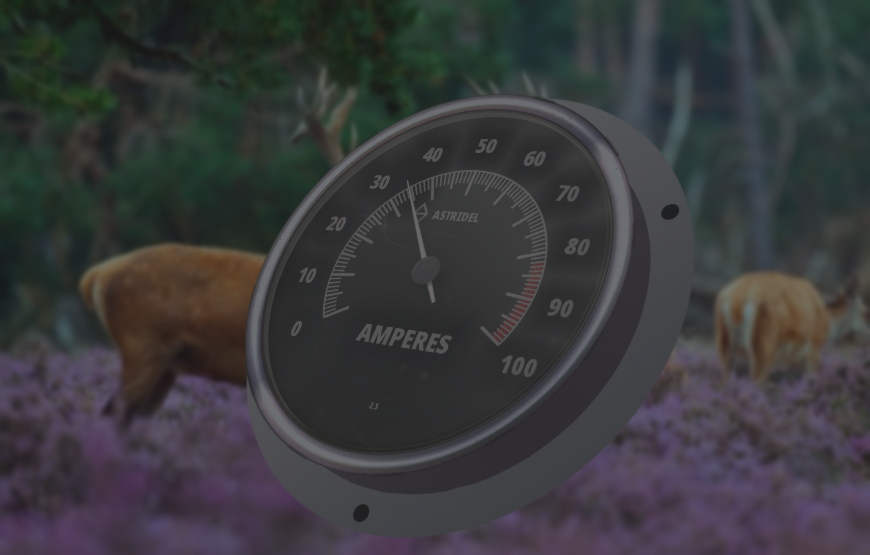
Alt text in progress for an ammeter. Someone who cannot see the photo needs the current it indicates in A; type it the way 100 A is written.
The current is 35 A
